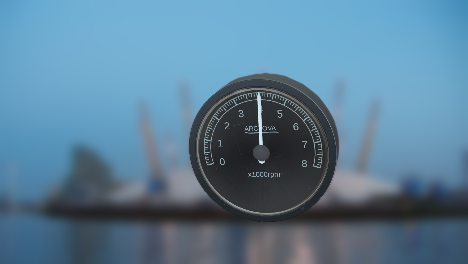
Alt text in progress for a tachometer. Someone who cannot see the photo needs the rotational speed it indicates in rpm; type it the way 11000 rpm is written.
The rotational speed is 4000 rpm
